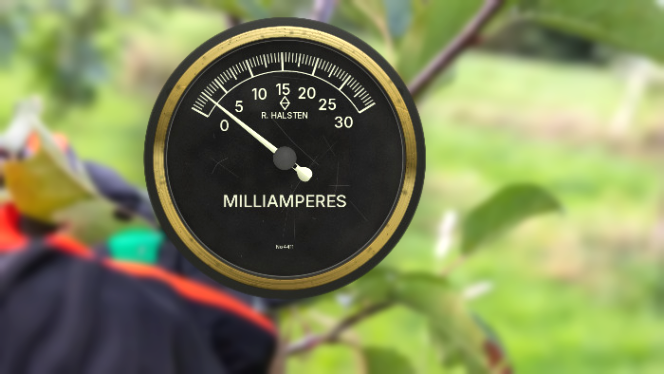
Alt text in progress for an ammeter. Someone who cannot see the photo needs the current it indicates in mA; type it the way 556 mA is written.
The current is 2.5 mA
